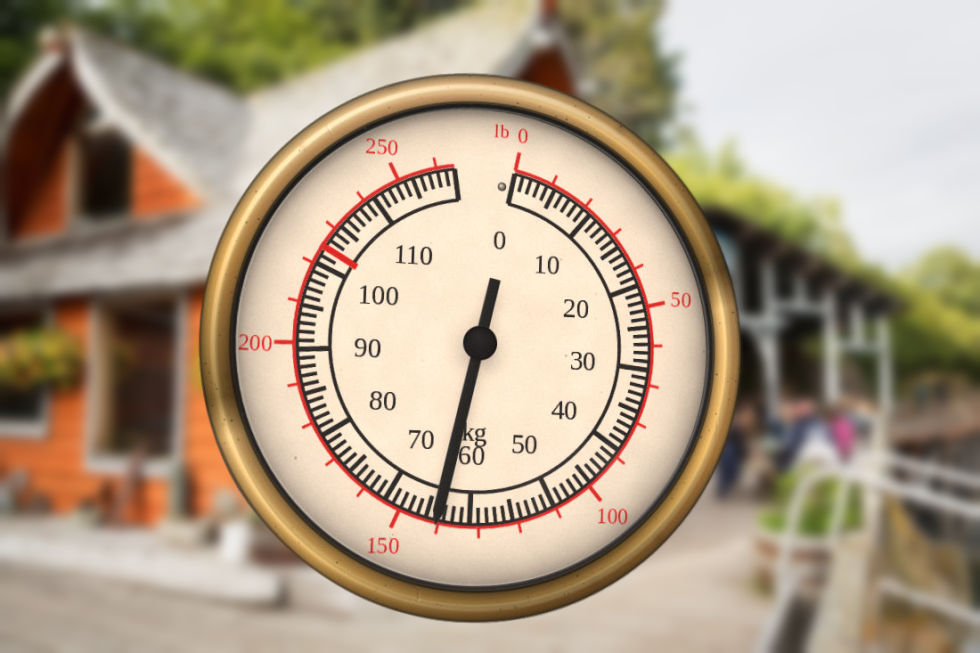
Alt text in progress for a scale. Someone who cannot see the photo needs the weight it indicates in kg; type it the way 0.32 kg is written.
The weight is 64 kg
